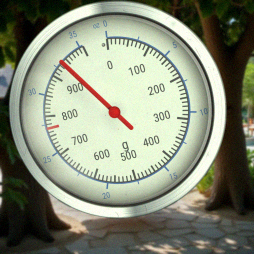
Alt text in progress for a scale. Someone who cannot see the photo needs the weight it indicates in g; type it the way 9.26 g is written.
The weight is 940 g
